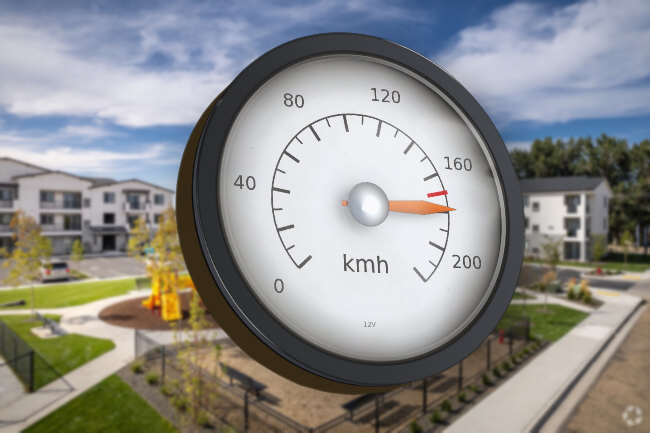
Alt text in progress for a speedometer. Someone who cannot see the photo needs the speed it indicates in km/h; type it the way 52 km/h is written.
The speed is 180 km/h
